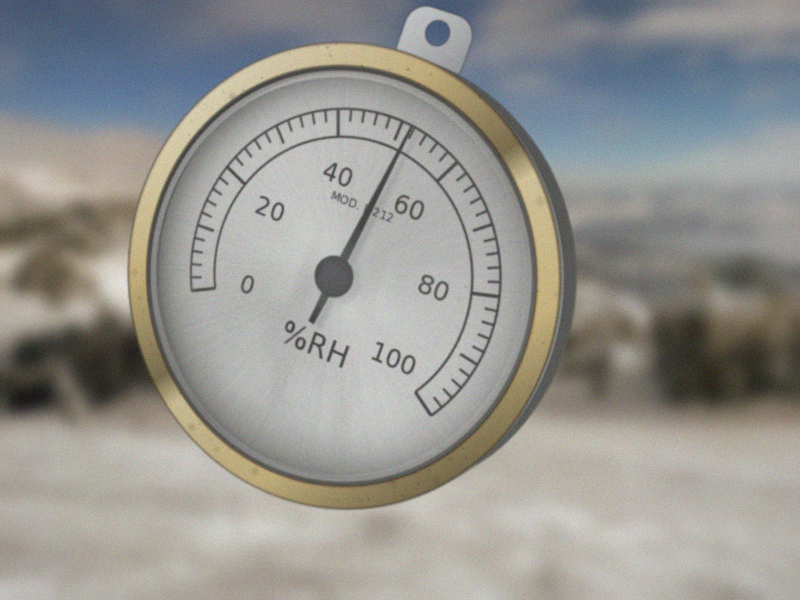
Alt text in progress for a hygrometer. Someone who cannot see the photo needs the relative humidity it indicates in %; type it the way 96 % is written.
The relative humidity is 52 %
